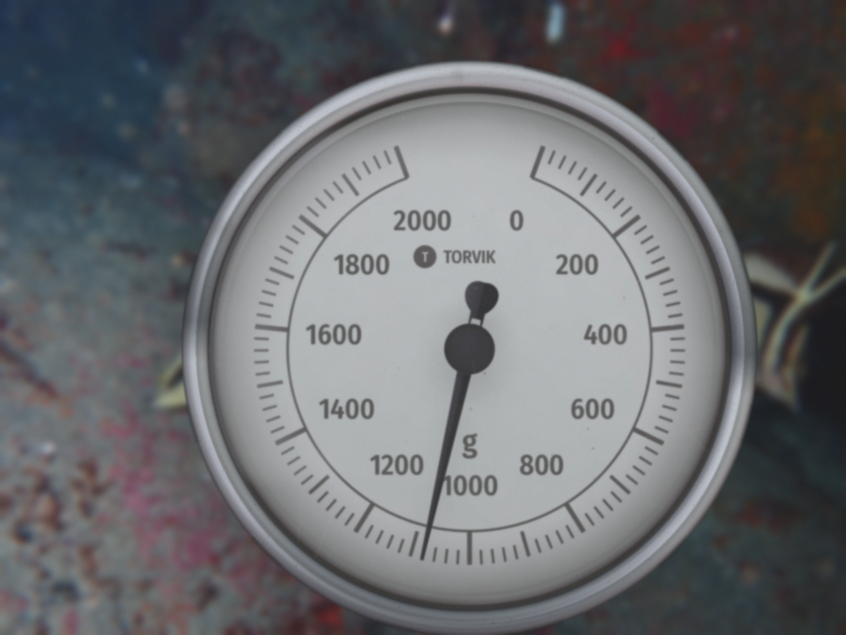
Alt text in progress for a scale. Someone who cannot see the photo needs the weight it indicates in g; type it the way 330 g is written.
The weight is 1080 g
